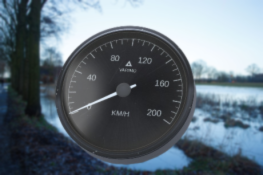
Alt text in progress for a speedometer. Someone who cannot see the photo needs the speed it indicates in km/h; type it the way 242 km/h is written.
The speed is 0 km/h
